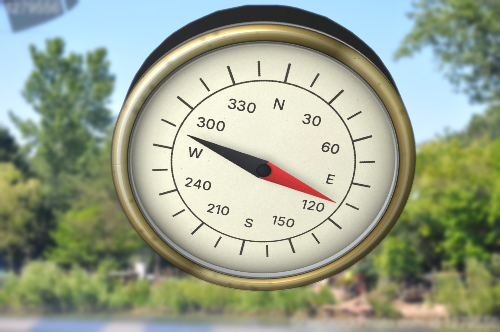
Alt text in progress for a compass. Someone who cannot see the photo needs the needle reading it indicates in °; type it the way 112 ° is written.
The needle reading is 105 °
